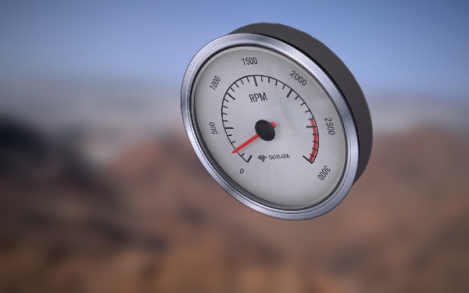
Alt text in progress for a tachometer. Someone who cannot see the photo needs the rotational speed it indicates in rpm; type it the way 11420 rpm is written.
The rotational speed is 200 rpm
